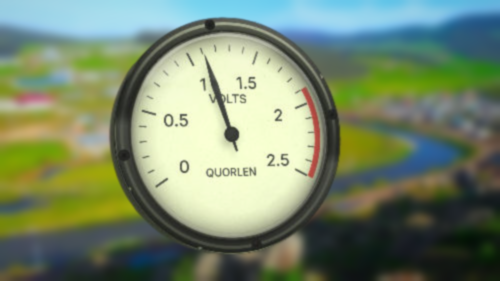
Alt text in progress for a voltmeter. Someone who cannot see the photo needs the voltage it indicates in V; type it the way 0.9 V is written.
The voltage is 1.1 V
